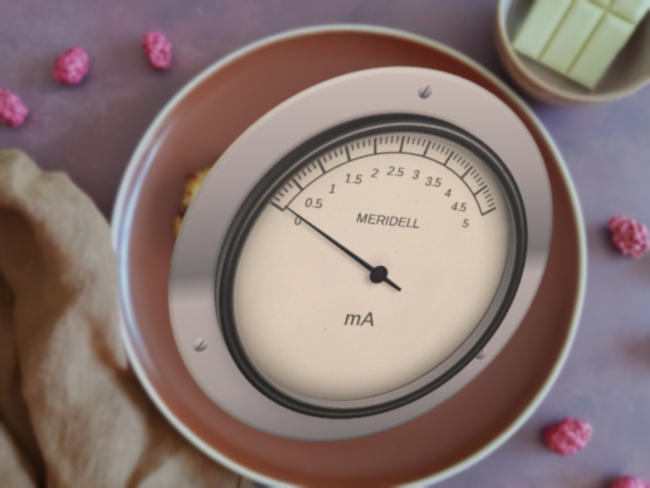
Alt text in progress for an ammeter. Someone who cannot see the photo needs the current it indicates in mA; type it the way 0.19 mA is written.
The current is 0.1 mA
